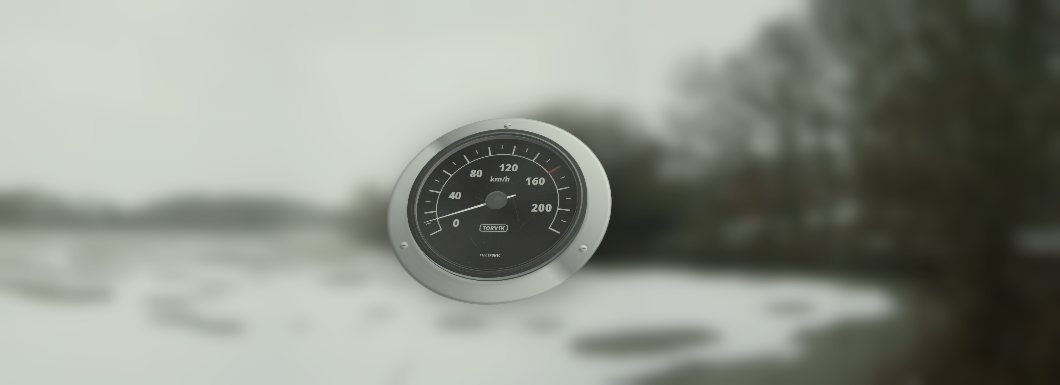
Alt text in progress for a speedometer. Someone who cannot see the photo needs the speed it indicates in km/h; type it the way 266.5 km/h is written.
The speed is 10 km/h
